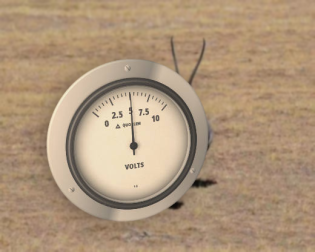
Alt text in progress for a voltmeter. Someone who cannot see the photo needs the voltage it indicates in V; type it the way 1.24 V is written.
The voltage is 5 V
